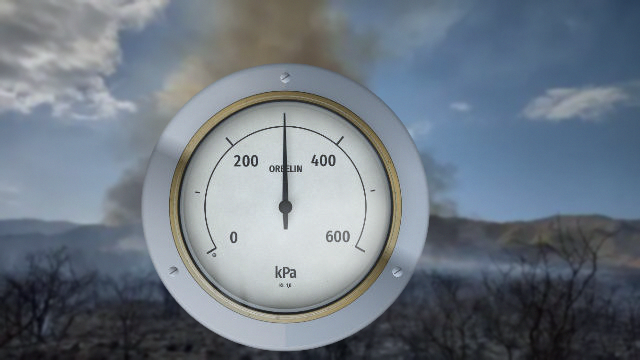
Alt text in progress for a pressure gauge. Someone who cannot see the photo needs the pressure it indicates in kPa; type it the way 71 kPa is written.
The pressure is 300 kPa
